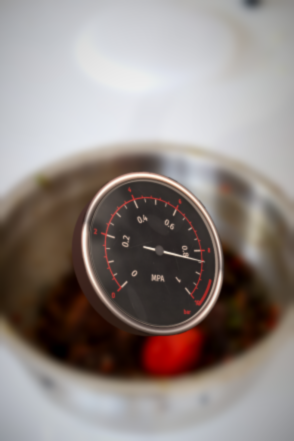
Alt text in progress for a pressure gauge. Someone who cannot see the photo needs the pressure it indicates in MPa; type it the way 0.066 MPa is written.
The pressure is 0.85 MPa
